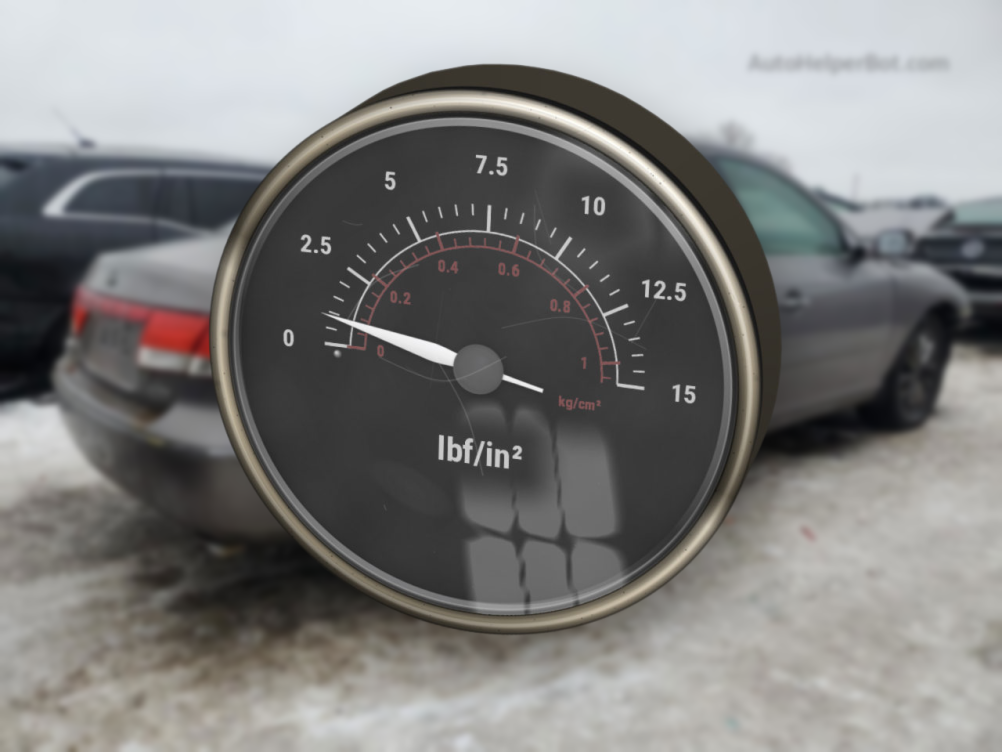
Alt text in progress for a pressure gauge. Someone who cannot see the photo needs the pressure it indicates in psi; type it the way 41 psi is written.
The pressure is 1 psi
